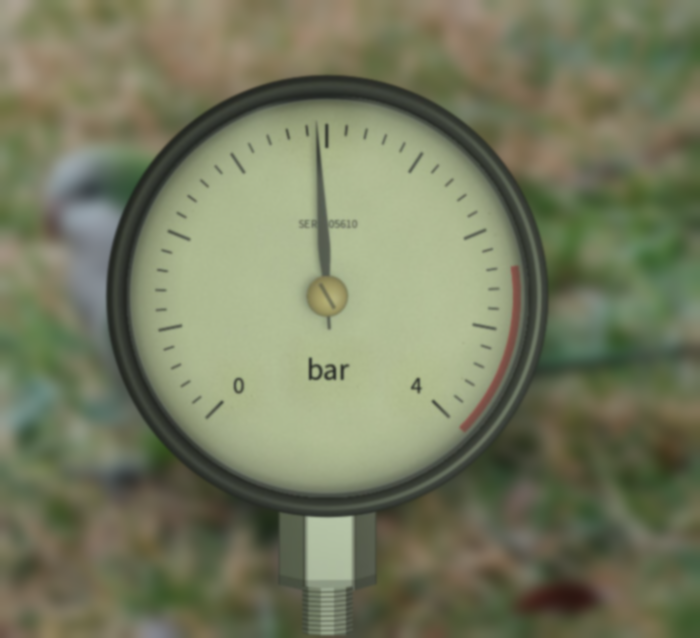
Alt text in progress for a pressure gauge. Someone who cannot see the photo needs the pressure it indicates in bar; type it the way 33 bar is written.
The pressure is 1.95 bar
